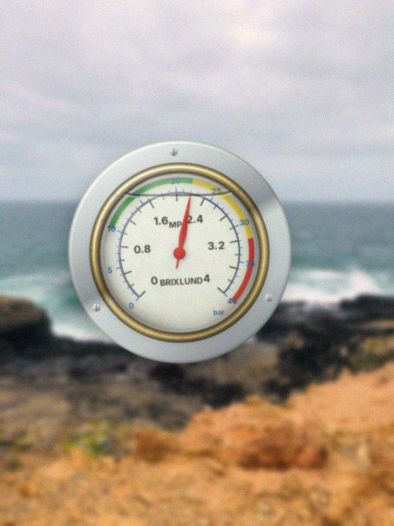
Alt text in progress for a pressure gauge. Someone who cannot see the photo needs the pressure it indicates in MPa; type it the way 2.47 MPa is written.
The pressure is 2.2 MPa
